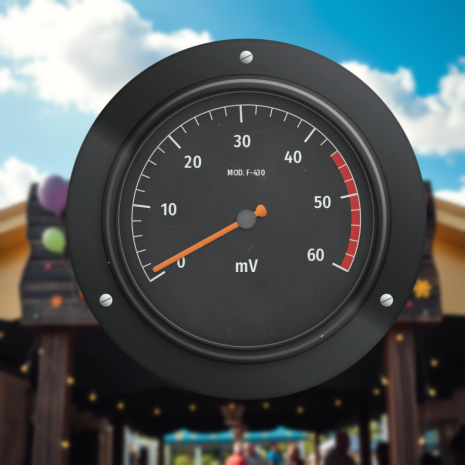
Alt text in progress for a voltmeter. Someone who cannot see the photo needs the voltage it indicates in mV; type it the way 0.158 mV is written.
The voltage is 1 mV
